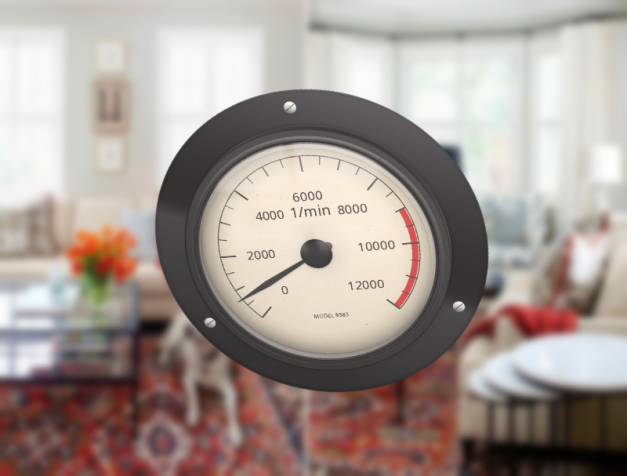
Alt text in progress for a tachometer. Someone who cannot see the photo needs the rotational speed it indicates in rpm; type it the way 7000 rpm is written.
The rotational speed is 750 rpm
